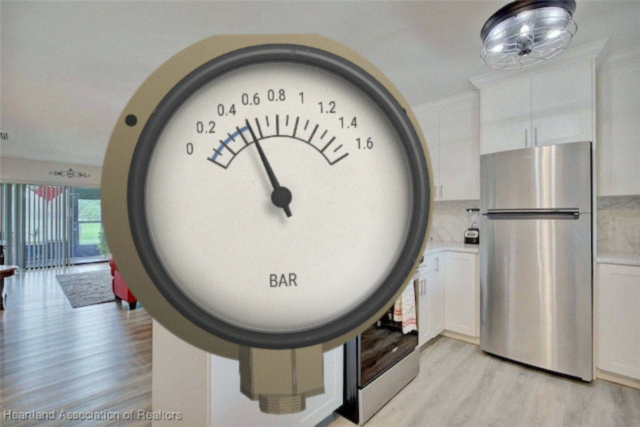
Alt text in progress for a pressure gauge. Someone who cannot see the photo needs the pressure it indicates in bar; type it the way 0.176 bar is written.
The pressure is 0.5 bar
